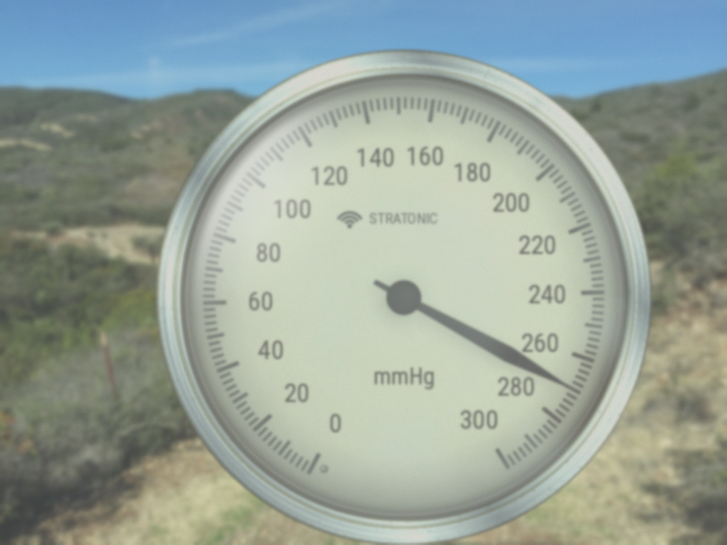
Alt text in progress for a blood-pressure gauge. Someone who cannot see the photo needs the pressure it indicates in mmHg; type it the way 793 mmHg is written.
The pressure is 270 mmHg
